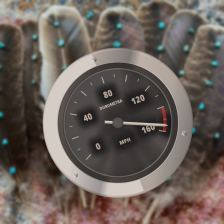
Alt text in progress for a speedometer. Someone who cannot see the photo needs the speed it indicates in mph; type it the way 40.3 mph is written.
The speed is 155 mph
